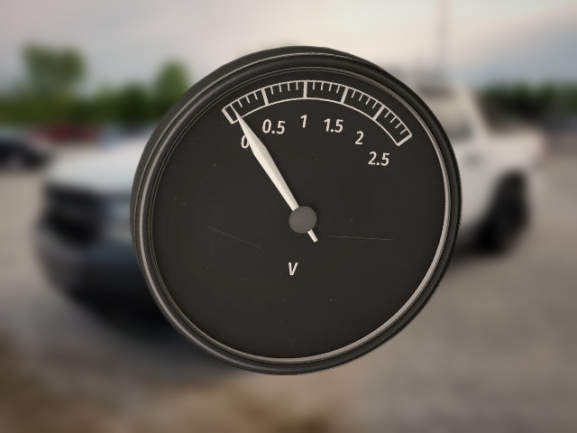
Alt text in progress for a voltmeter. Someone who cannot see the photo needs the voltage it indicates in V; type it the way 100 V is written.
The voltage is 0.1 V
